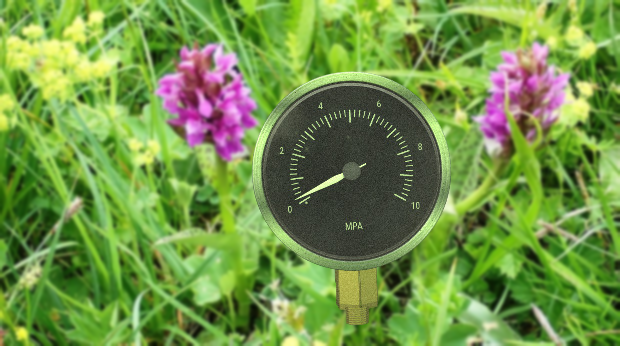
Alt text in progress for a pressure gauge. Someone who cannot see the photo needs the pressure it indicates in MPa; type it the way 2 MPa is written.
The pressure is 0.2 MPa
